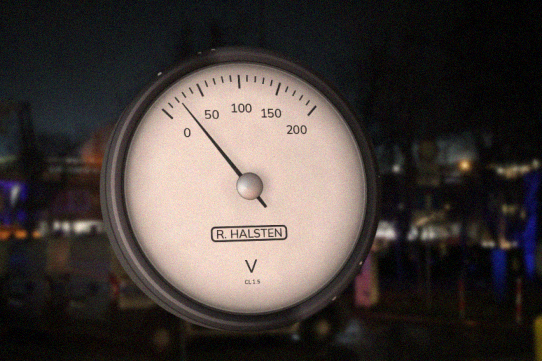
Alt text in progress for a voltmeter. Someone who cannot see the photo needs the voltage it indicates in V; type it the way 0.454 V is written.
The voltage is 20 V
